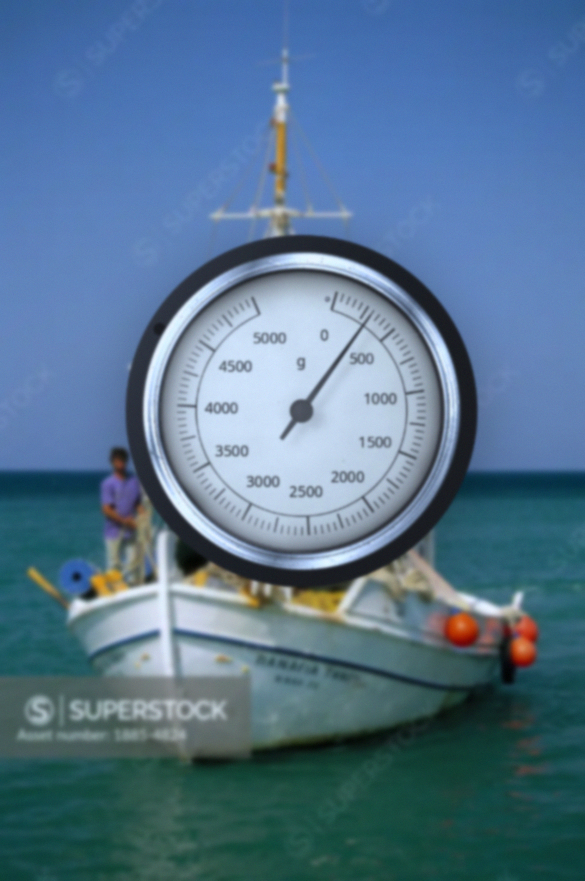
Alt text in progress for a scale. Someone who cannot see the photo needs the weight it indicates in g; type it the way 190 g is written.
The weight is 300 g
